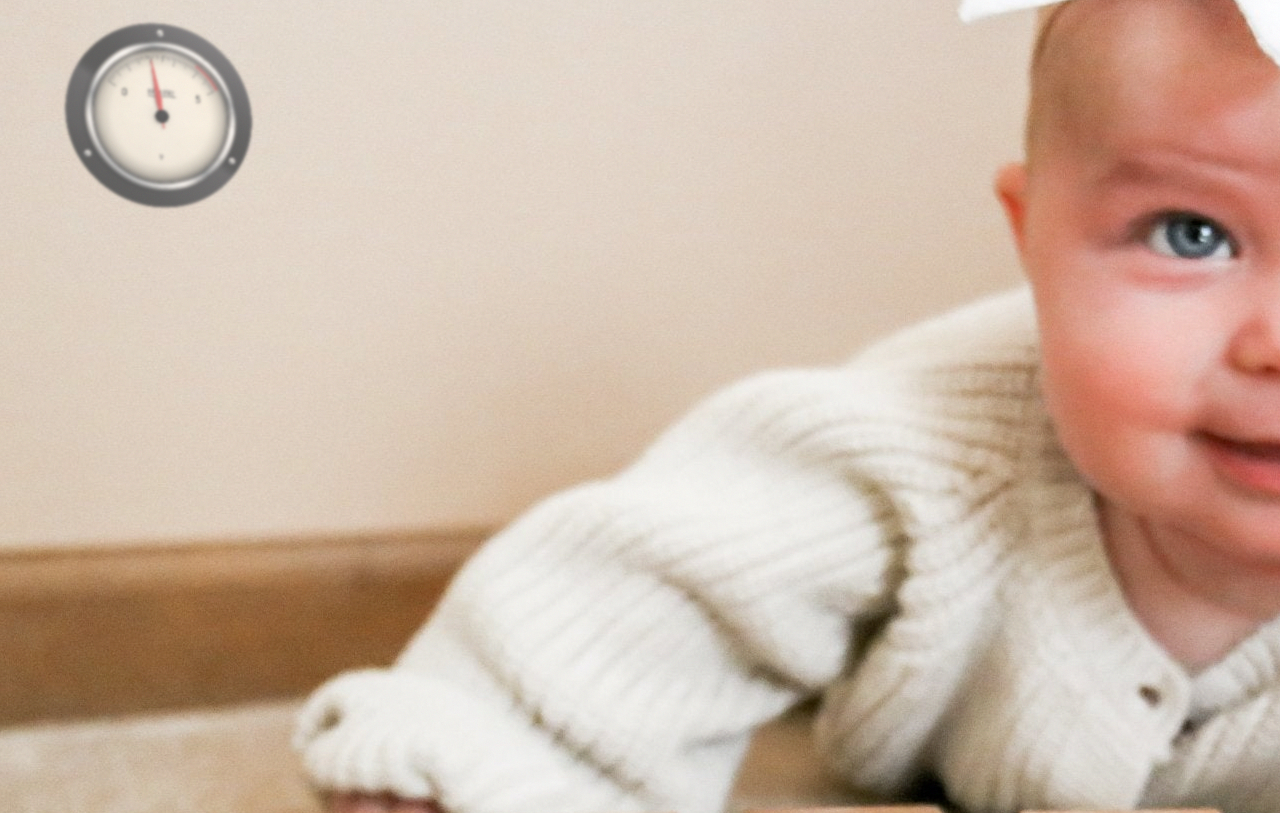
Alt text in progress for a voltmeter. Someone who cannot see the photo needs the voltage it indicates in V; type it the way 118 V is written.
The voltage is 2 V
